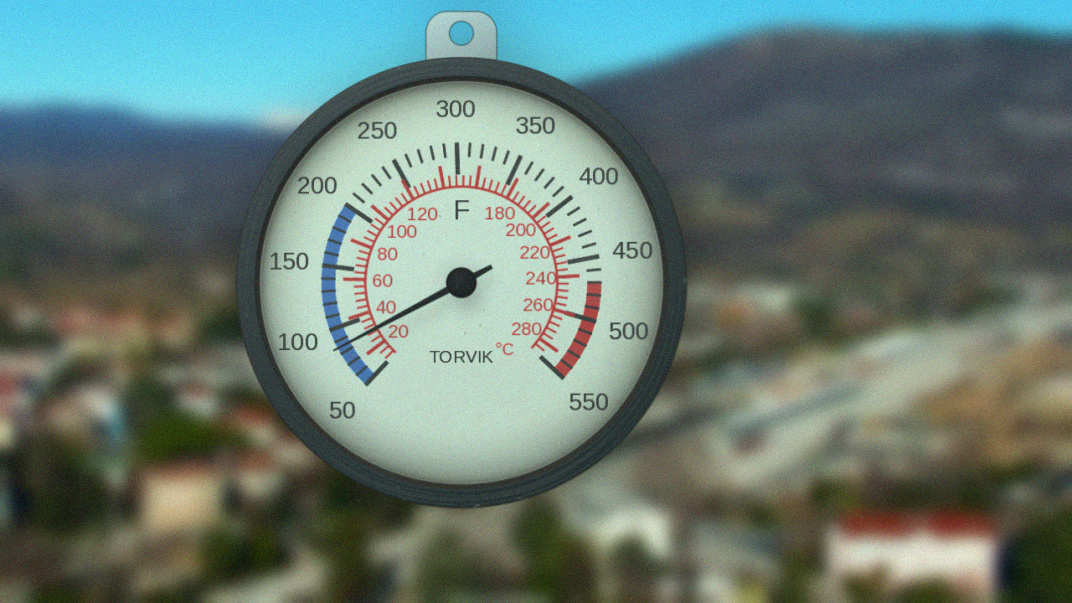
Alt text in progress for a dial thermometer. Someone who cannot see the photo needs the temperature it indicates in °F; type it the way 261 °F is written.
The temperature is 85 °F
